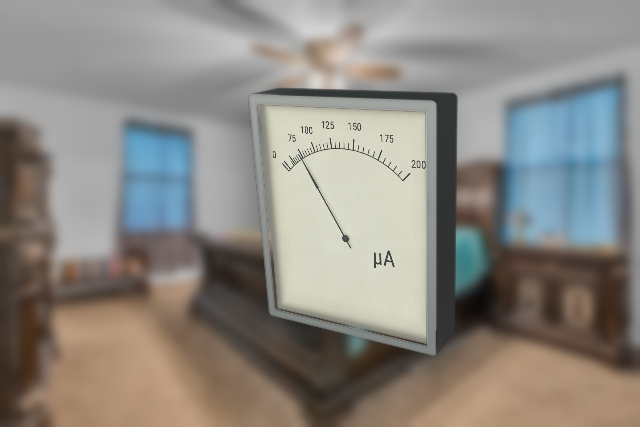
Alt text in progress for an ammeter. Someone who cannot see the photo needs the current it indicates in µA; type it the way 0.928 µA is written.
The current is 75 µA
